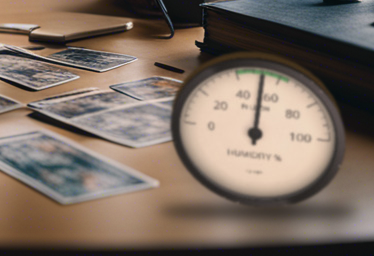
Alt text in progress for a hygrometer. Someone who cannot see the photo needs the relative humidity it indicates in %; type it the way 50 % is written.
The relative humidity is 52 %
